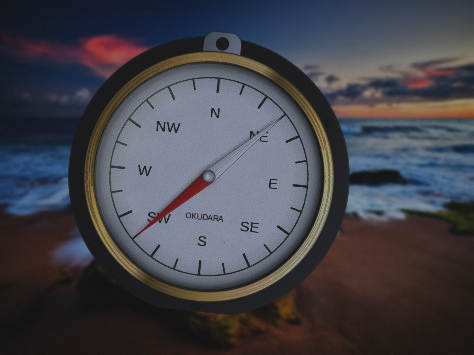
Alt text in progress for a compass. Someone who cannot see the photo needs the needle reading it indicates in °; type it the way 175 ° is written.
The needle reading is 225 °
